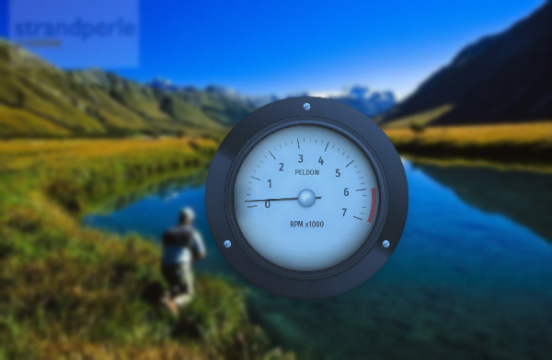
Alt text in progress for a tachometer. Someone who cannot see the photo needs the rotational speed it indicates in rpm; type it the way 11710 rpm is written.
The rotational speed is 200 rpm
